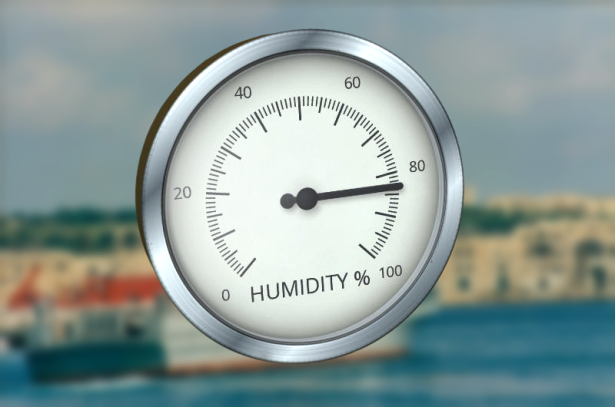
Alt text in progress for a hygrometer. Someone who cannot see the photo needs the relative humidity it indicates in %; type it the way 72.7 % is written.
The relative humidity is 83 %
